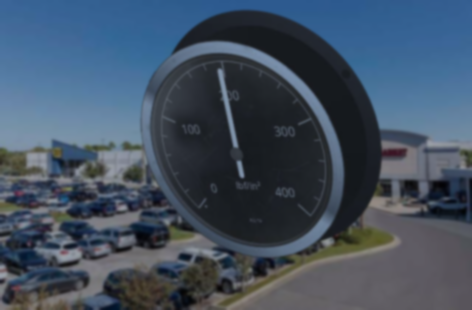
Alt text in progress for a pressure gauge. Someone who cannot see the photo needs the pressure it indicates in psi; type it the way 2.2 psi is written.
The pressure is 200 psi
